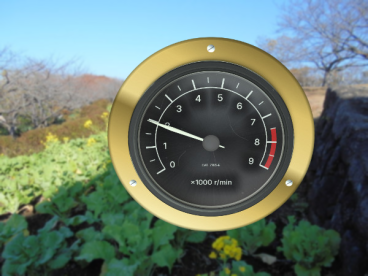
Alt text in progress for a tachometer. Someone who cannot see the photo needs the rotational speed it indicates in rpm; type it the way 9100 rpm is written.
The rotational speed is 2000 rpm
